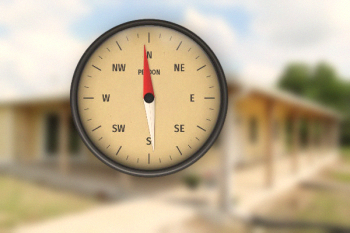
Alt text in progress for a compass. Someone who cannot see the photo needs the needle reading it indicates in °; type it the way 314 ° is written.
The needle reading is 355 °
